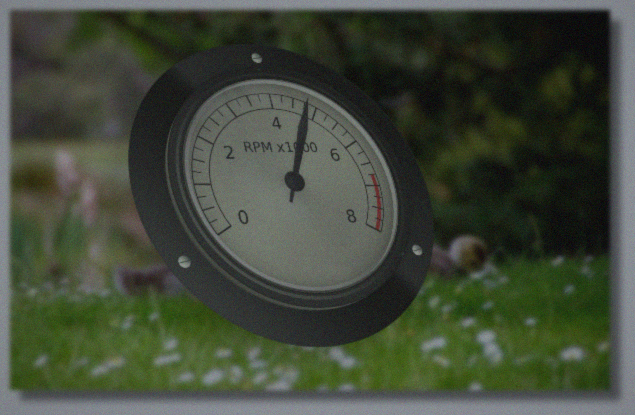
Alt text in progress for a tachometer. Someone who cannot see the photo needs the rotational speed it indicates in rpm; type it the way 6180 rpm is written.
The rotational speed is 4750 rpm
